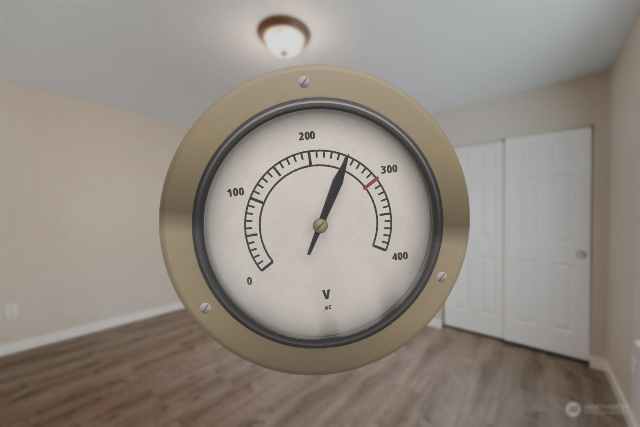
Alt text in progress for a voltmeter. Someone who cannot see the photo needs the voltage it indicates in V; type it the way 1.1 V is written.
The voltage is 250 V
